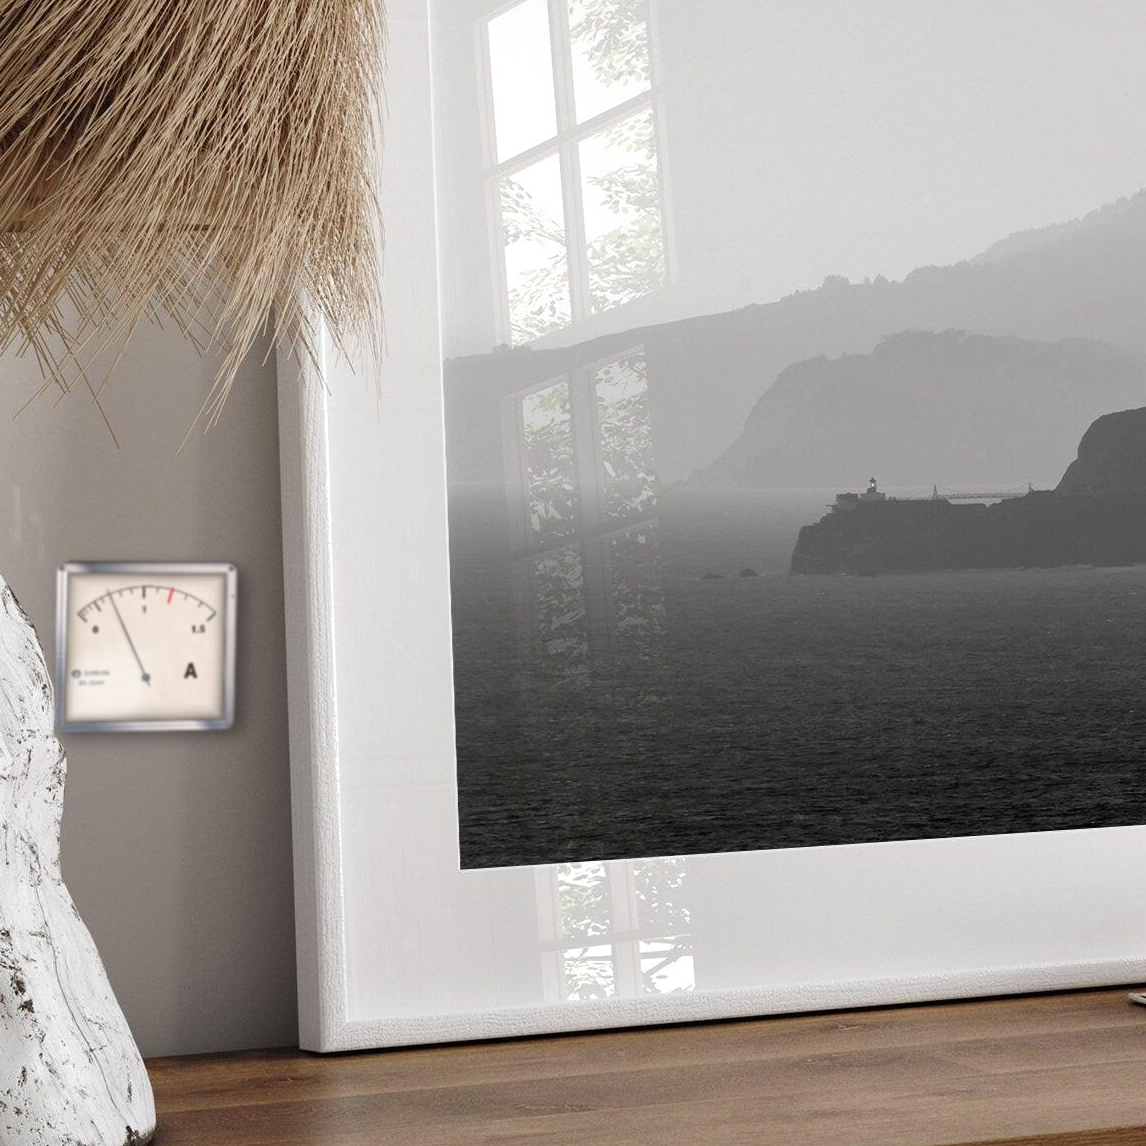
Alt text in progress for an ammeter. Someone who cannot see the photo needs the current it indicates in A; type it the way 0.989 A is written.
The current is 0.7 A
